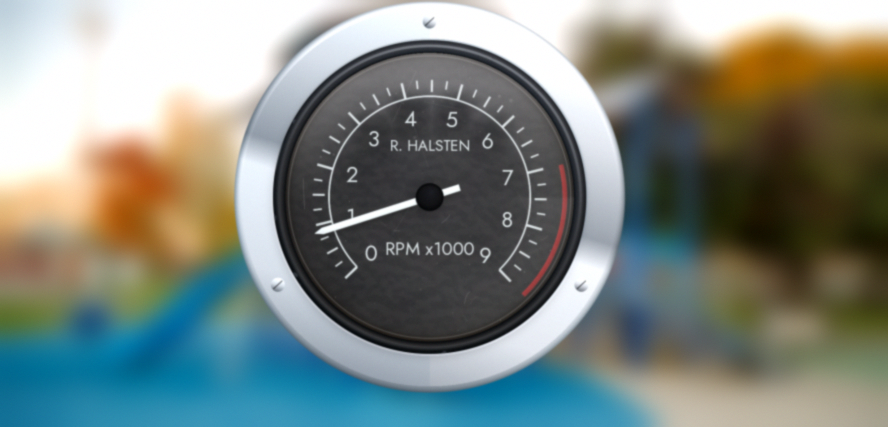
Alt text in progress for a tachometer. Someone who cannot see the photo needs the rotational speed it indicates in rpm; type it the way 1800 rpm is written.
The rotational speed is 875 rpm
